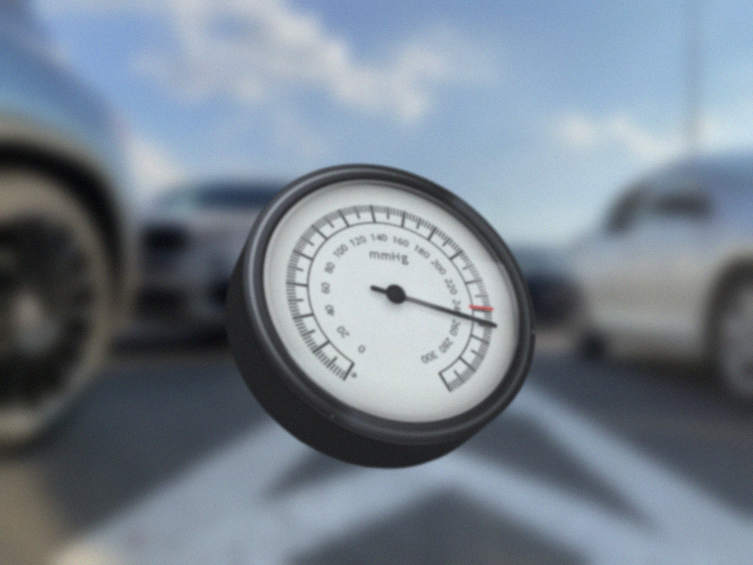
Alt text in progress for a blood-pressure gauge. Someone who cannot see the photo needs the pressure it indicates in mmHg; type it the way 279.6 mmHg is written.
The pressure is 250 mmHg
